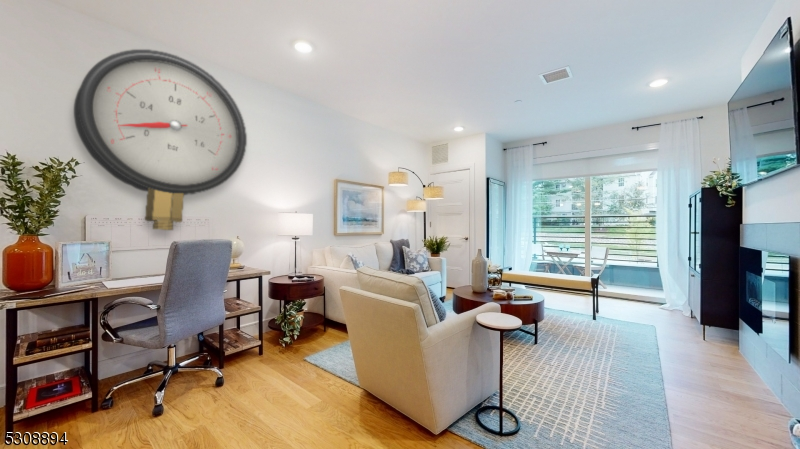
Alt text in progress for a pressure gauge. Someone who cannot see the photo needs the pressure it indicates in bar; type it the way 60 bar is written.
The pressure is 0.1 bar
